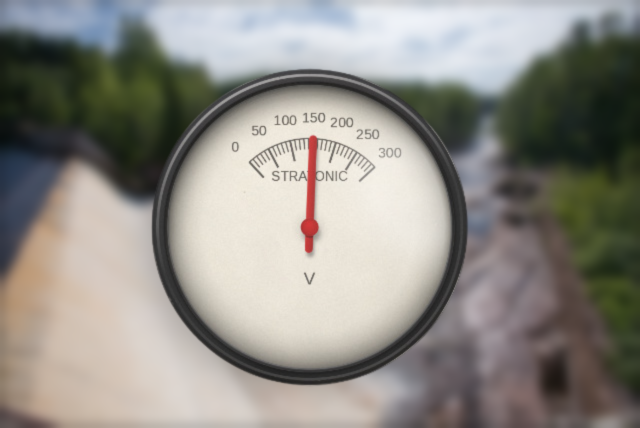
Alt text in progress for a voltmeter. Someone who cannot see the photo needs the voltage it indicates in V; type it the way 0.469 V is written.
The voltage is 150 V
